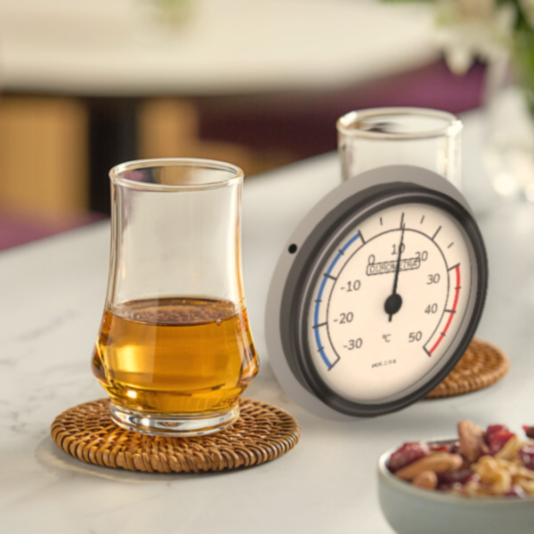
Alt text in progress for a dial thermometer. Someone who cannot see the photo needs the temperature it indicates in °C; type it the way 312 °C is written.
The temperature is 10 °C
